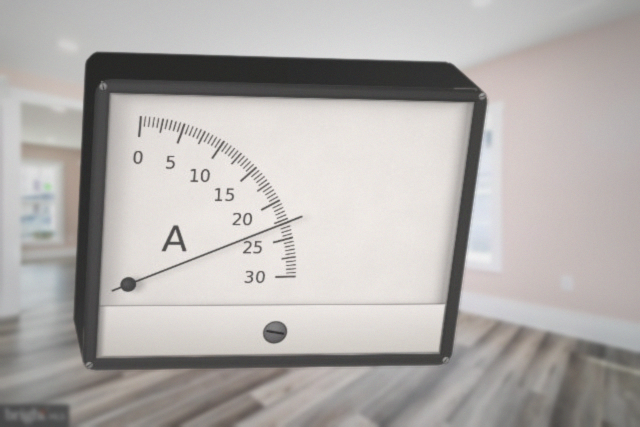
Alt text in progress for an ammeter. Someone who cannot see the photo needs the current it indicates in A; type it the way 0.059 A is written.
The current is 22.5 A
